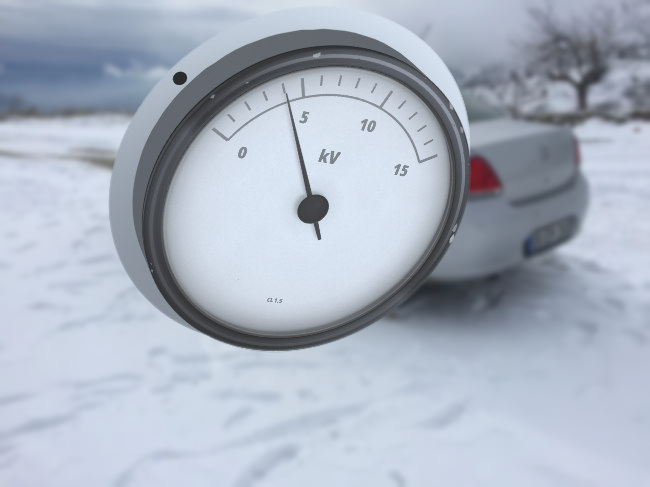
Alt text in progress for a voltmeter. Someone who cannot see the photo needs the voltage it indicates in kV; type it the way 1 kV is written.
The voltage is 4 kV
